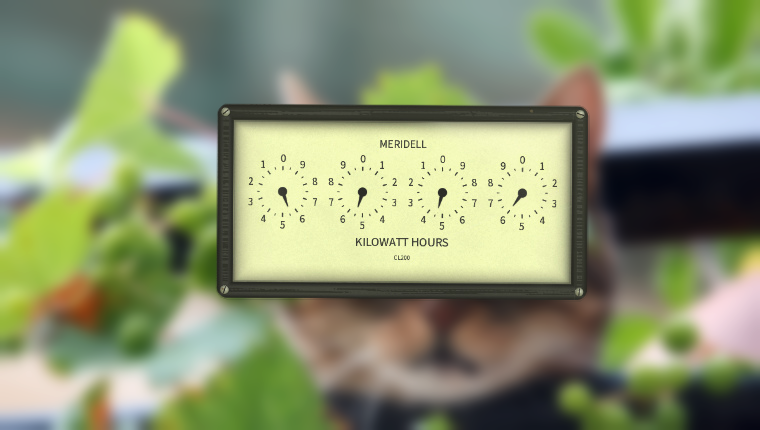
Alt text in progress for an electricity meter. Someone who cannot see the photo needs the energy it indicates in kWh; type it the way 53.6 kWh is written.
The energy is 5546 kWh
